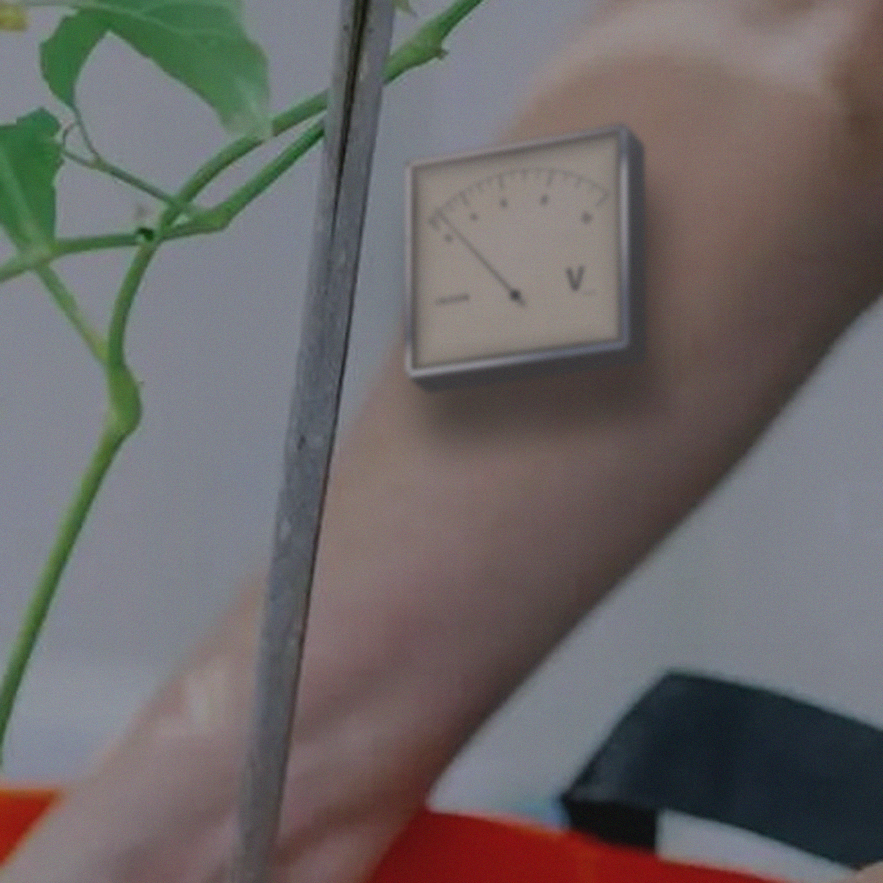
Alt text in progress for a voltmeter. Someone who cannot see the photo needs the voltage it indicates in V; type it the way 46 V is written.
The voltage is 2 V
